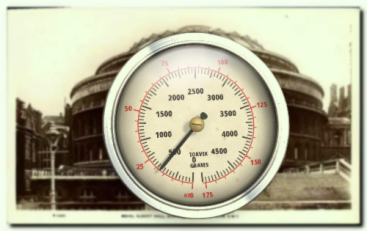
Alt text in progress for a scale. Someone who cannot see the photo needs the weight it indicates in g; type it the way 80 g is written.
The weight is 500 g
